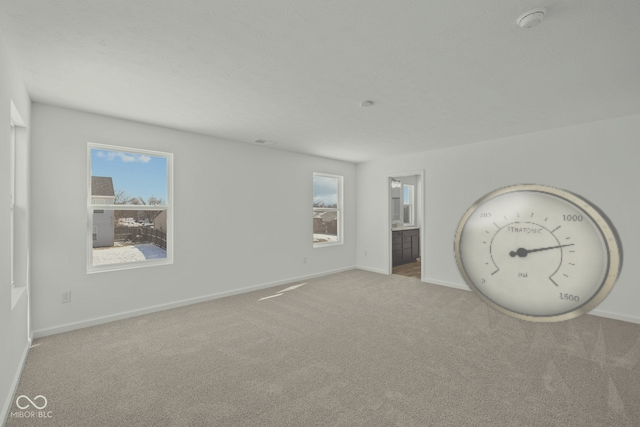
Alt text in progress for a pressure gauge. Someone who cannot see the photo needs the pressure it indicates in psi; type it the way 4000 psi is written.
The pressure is 1150 psi
